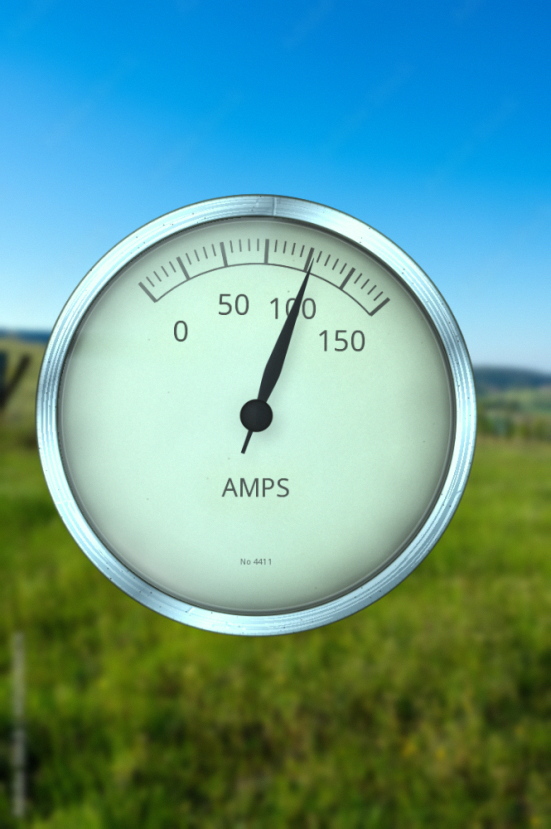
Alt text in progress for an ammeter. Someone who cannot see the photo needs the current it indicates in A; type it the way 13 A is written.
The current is 102.5 A
